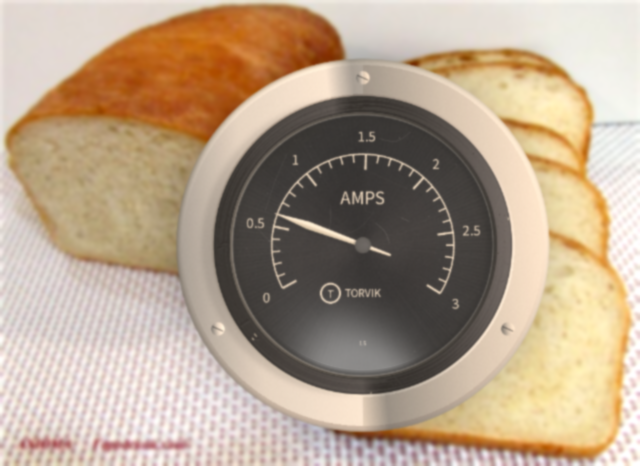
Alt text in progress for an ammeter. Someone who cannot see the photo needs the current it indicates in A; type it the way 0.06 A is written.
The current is 0.6 A
